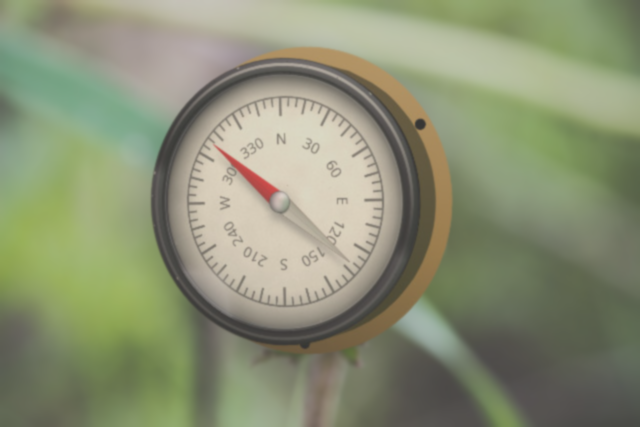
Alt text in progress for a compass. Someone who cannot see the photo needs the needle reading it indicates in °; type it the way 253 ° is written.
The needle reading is 310 °
